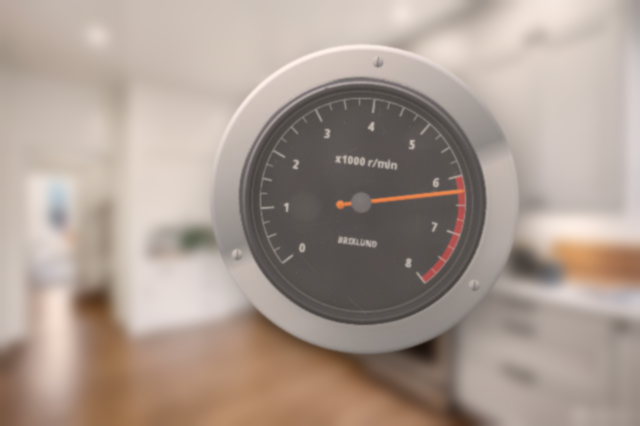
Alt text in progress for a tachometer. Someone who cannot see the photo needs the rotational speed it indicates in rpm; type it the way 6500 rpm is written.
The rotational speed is 6250 rpm
